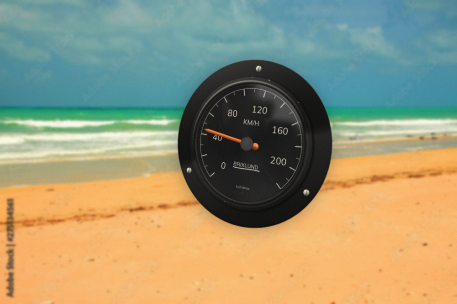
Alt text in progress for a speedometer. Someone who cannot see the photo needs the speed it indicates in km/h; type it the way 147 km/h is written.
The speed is 45 km/h
